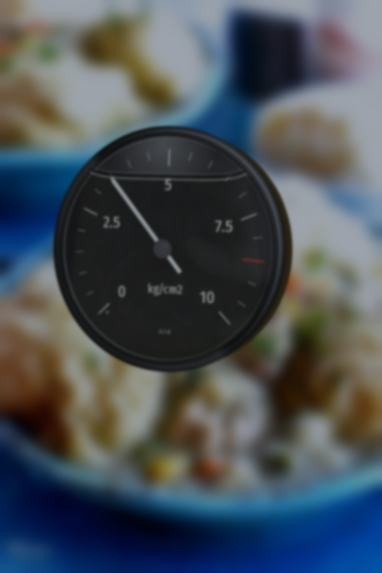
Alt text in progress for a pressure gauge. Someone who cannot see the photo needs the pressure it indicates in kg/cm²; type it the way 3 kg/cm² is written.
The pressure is 3.5 kg/cm²
